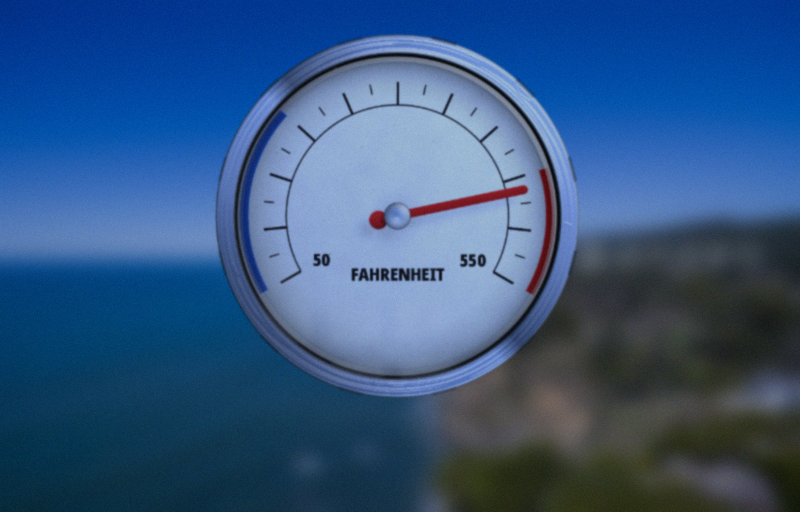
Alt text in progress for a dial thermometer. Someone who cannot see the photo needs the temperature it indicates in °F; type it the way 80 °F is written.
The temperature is 462.5 °F
